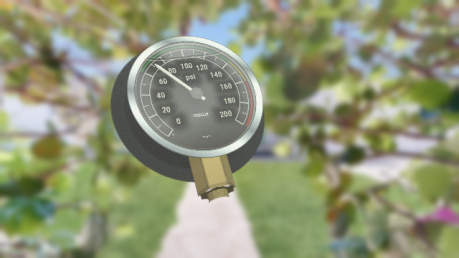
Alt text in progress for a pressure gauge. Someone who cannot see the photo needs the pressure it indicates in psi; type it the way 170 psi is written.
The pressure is 70 psi
